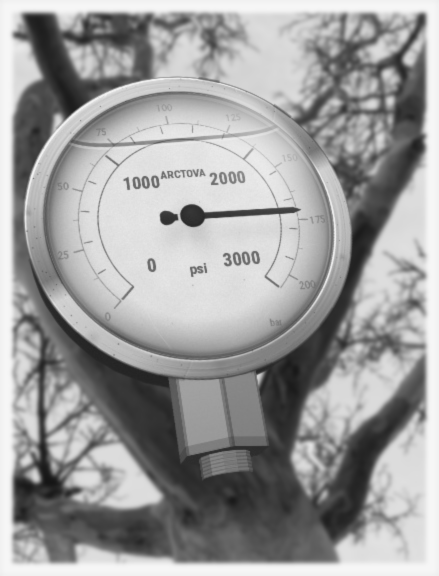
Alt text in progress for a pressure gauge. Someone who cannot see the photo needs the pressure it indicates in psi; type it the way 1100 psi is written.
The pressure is 2500 psi
